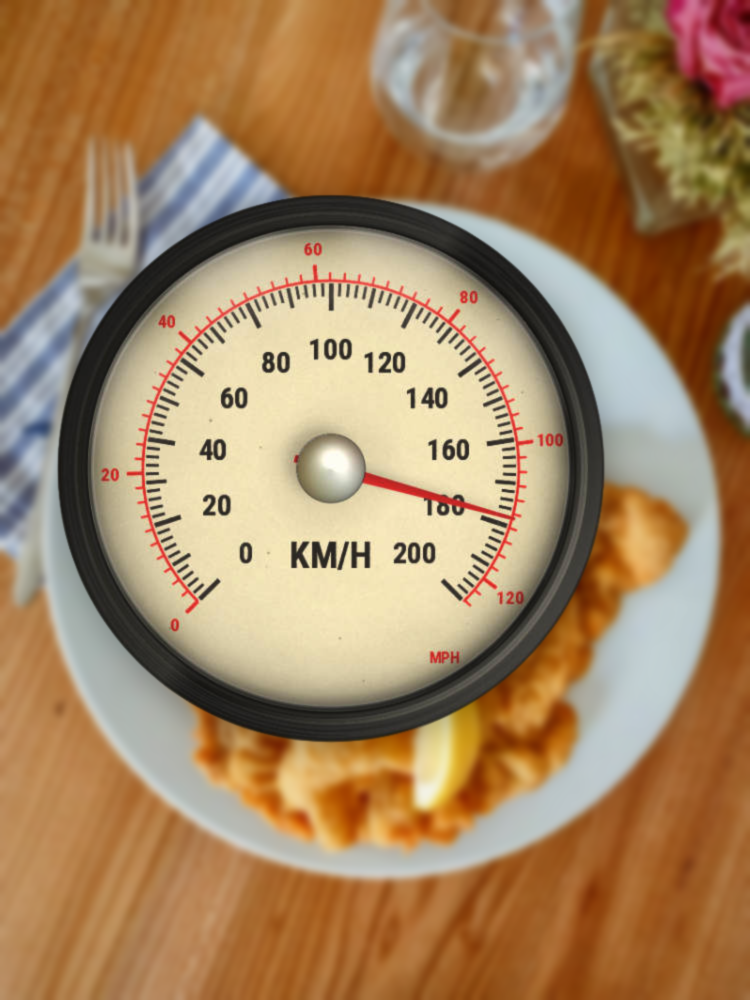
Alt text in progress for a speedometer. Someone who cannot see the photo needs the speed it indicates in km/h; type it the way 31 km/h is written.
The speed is 178 km/h
